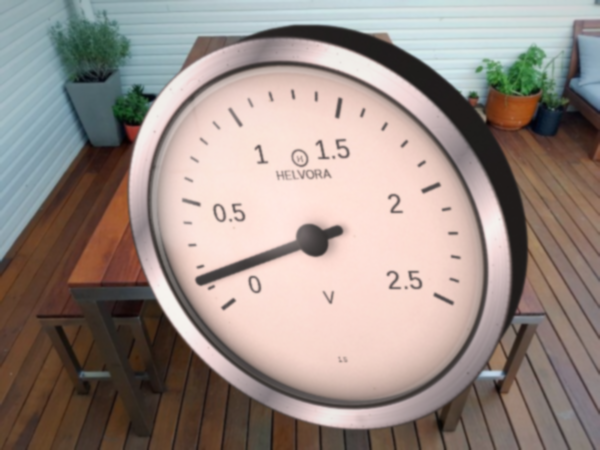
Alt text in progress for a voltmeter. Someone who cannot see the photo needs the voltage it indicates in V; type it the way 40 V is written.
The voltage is 0.15 V
